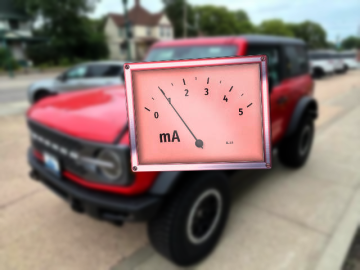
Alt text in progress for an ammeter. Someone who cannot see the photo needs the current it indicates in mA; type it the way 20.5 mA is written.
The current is 1 mA
